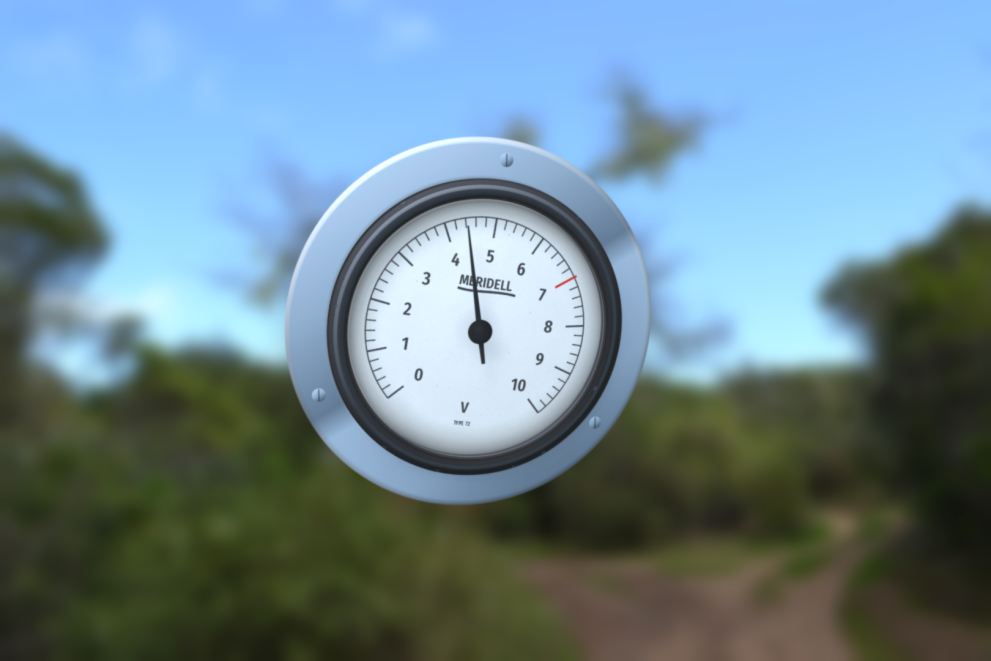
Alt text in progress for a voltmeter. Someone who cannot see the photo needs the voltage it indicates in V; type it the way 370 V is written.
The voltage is 4.4 V
